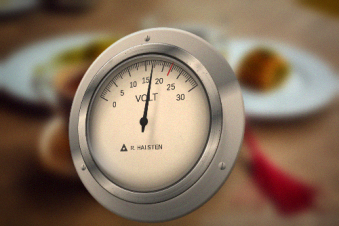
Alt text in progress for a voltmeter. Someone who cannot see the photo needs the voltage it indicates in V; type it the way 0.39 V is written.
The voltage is 17.5 V
